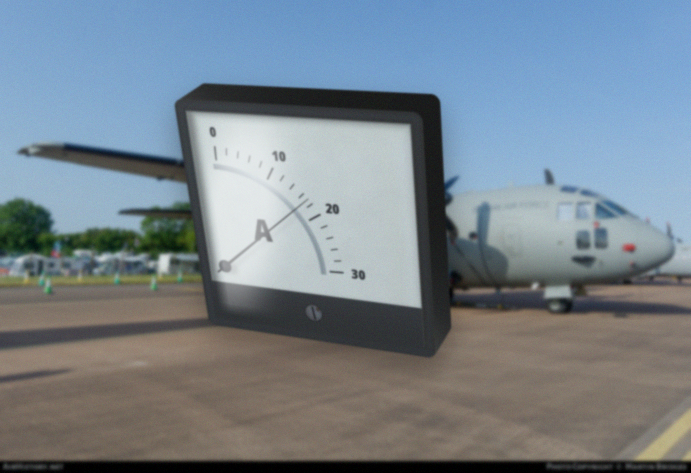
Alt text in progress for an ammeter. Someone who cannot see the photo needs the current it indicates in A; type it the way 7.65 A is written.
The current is 17 A
